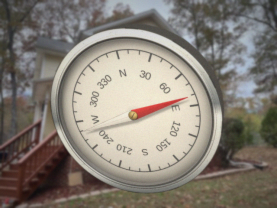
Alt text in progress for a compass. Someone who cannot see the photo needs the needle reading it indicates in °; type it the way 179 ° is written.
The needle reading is 80 °
